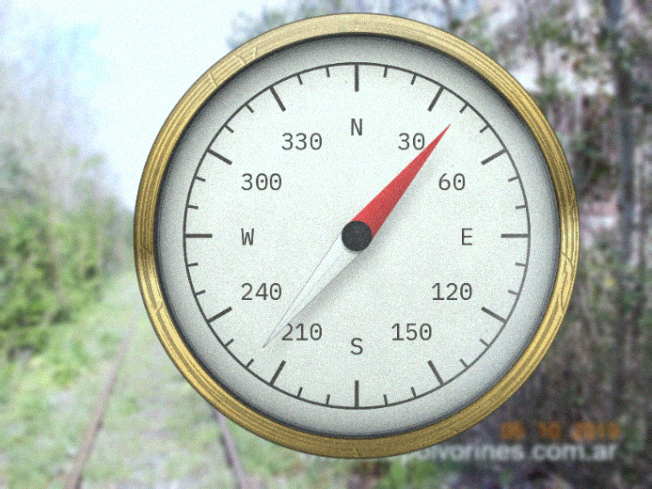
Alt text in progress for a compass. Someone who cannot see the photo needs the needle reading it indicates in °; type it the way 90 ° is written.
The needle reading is 40 °
